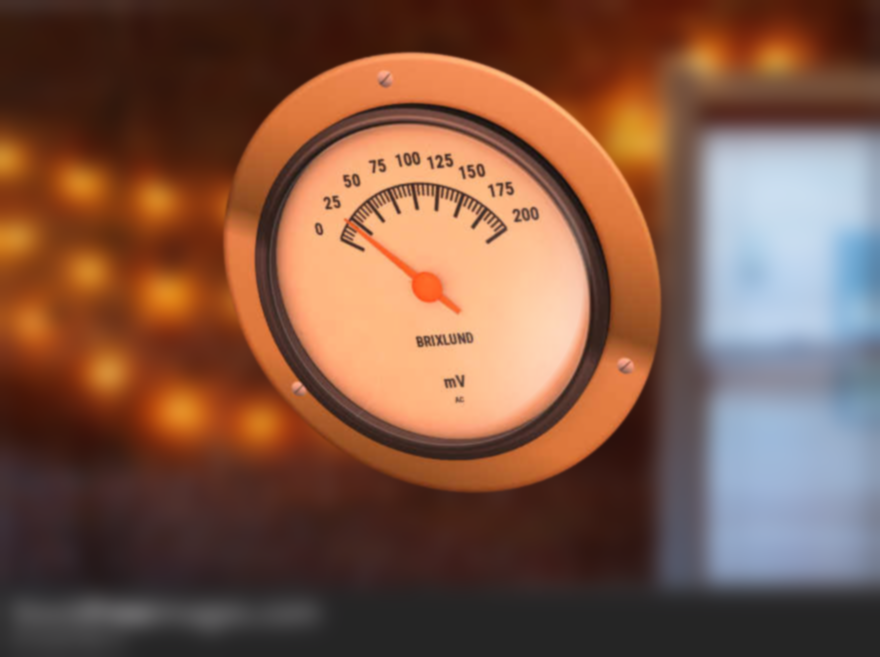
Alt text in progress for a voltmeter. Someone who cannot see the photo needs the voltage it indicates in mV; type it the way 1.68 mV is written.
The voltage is 25 mV
